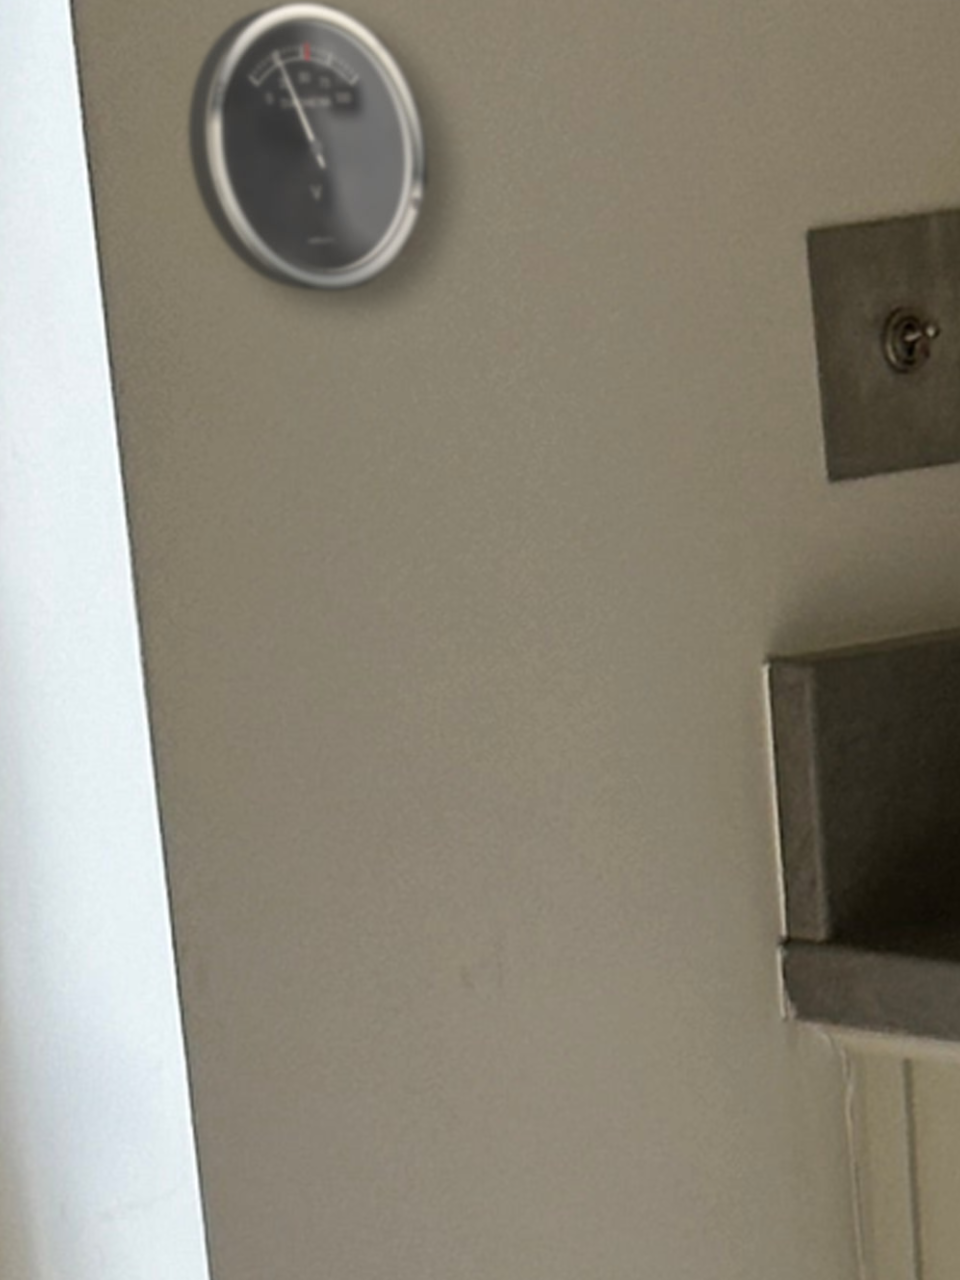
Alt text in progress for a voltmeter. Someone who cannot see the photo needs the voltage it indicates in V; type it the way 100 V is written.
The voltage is 25 V
